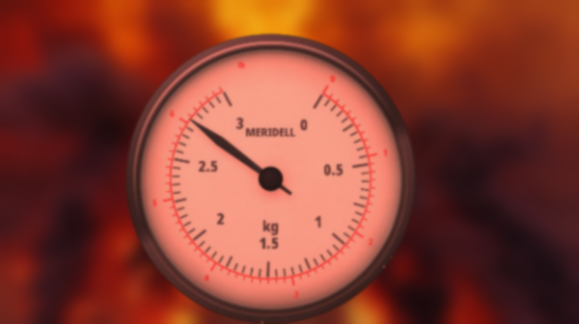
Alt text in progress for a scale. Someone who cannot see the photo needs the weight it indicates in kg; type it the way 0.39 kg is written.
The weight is 2.75 kg
